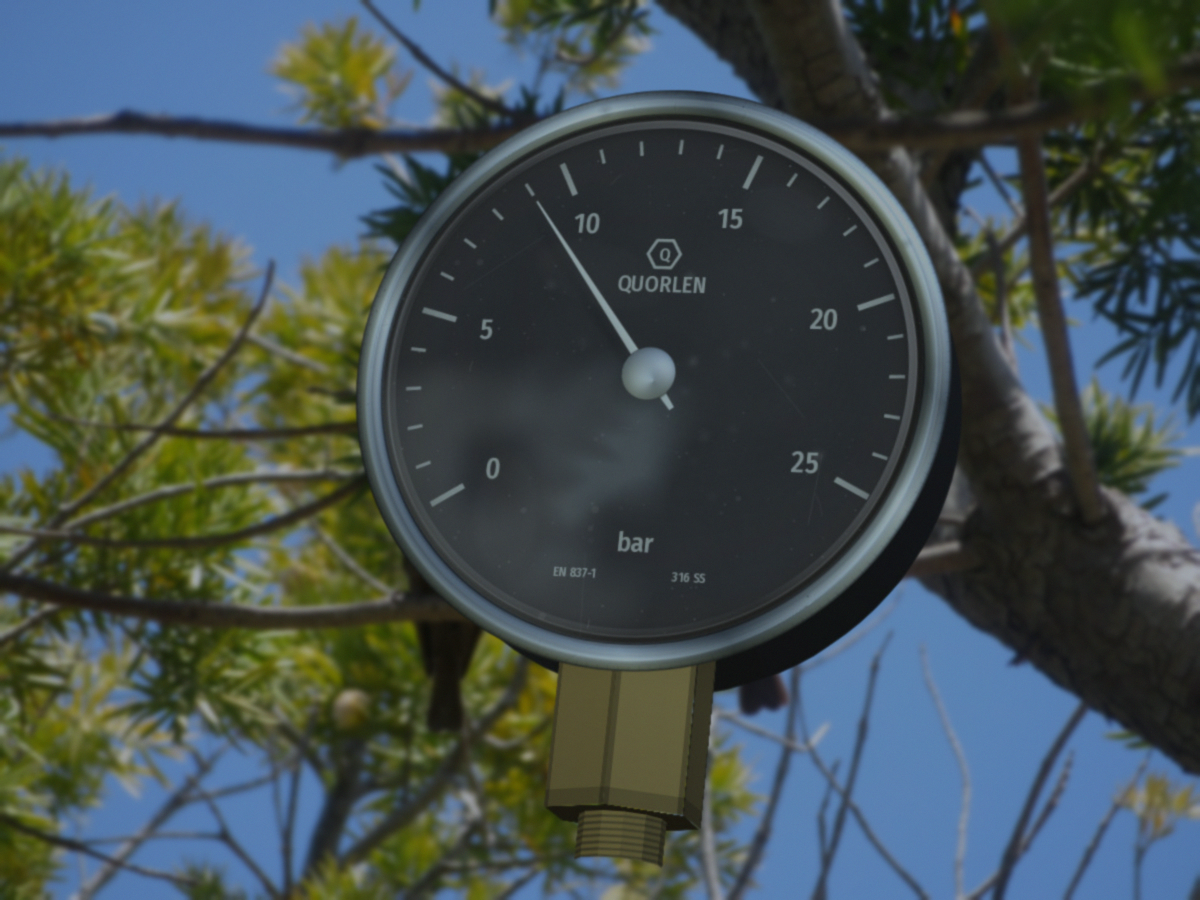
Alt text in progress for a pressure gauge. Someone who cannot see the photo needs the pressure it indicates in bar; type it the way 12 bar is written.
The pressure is 9 bar
